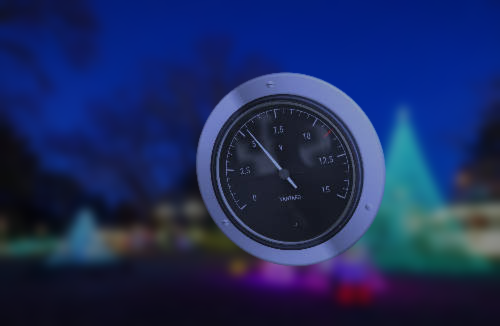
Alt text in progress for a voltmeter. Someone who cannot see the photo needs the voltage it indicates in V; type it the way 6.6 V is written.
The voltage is 5.5 V
